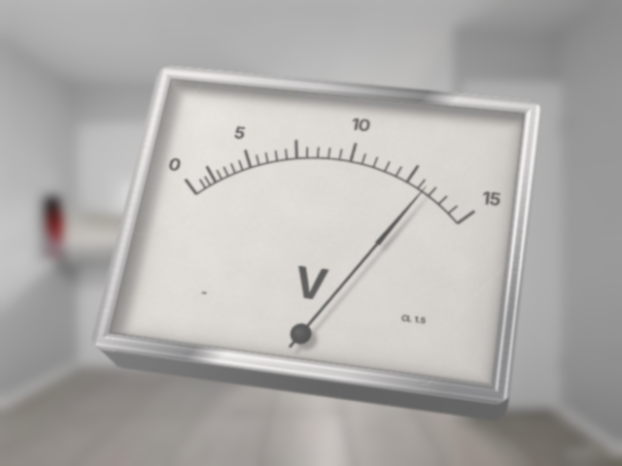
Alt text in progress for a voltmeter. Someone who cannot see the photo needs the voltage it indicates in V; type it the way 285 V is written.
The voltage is 13.25 V
